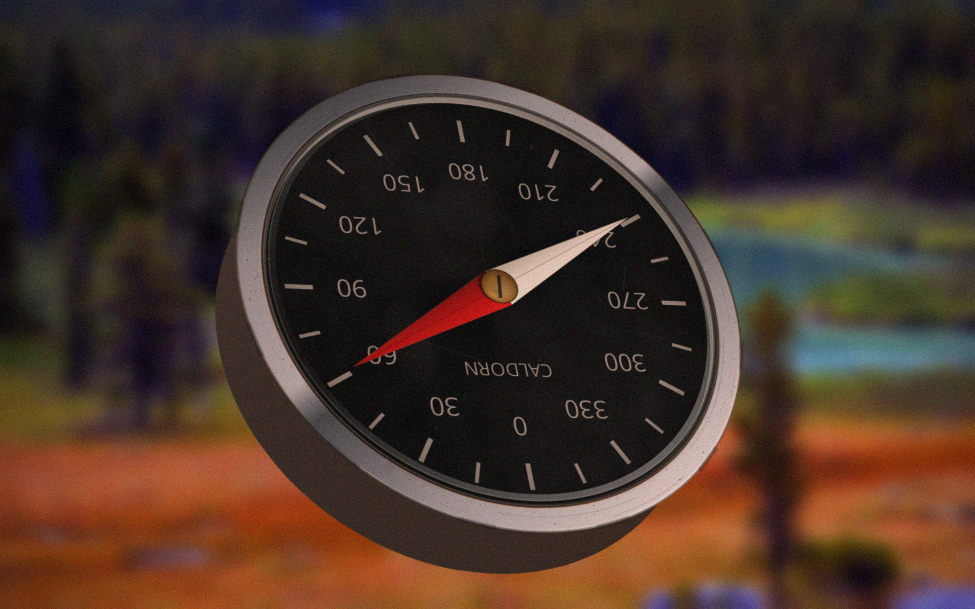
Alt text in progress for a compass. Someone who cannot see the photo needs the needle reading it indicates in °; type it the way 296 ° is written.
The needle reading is 60 °
